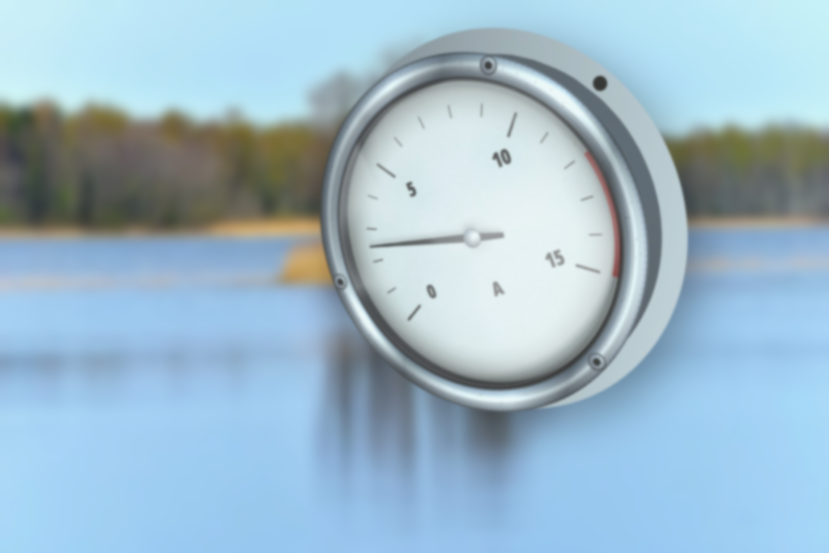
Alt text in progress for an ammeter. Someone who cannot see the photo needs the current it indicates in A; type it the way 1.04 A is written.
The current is 2.5 A
